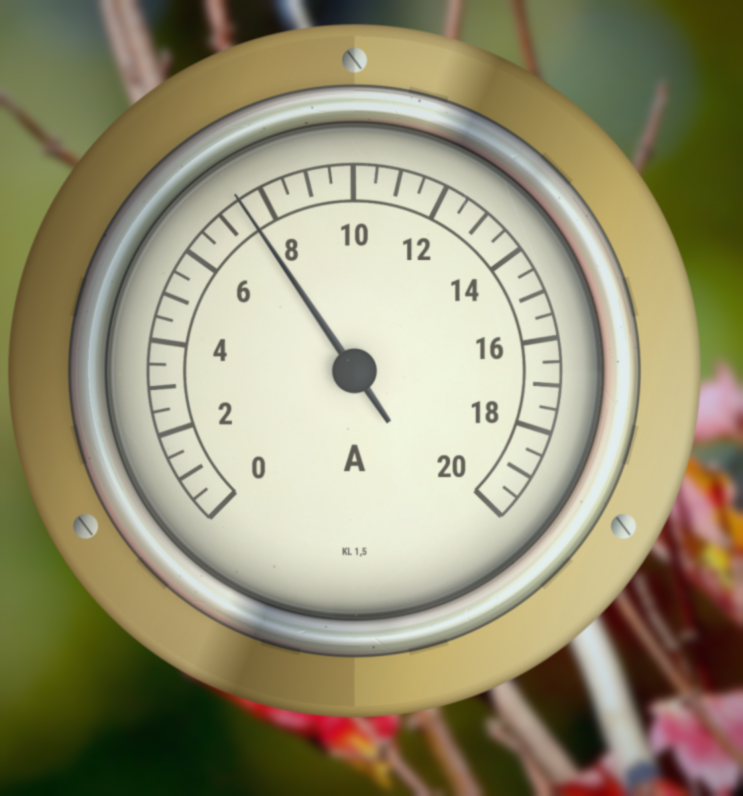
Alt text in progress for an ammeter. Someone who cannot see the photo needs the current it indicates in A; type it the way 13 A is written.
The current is 7.5 A
